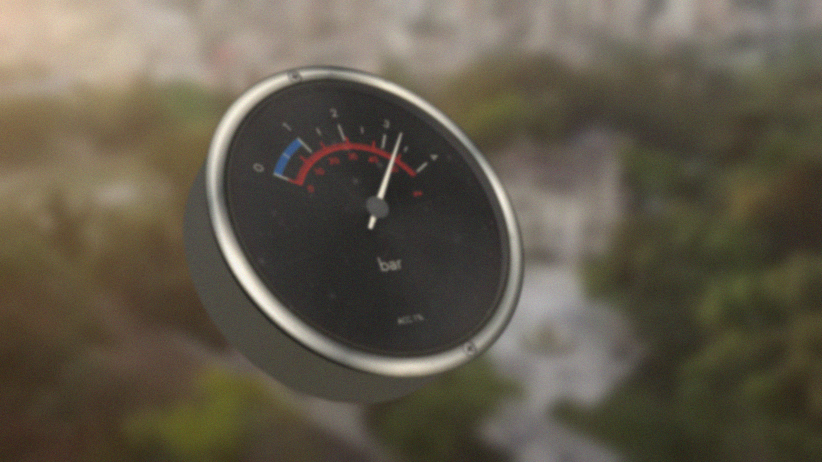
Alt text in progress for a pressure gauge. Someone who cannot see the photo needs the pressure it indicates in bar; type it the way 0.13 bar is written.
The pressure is 3.25 bar
